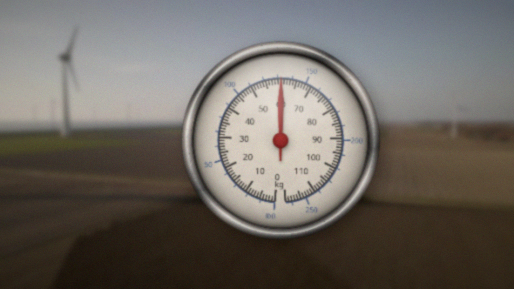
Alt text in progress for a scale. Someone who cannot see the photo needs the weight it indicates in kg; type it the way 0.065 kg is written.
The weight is 60 kg
